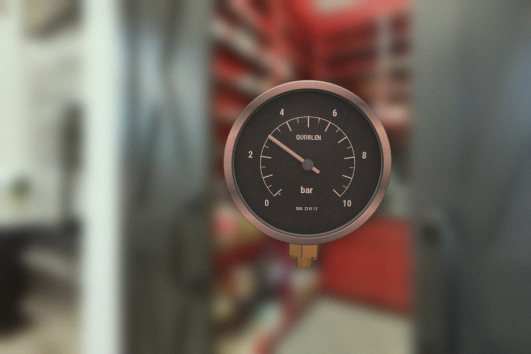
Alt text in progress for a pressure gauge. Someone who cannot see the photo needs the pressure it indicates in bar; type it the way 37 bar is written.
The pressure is 3 bar
